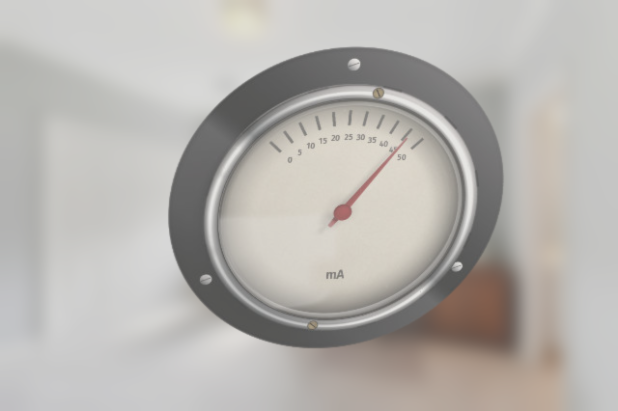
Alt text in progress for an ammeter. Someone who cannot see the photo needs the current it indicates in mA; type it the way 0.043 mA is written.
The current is 45 mA
